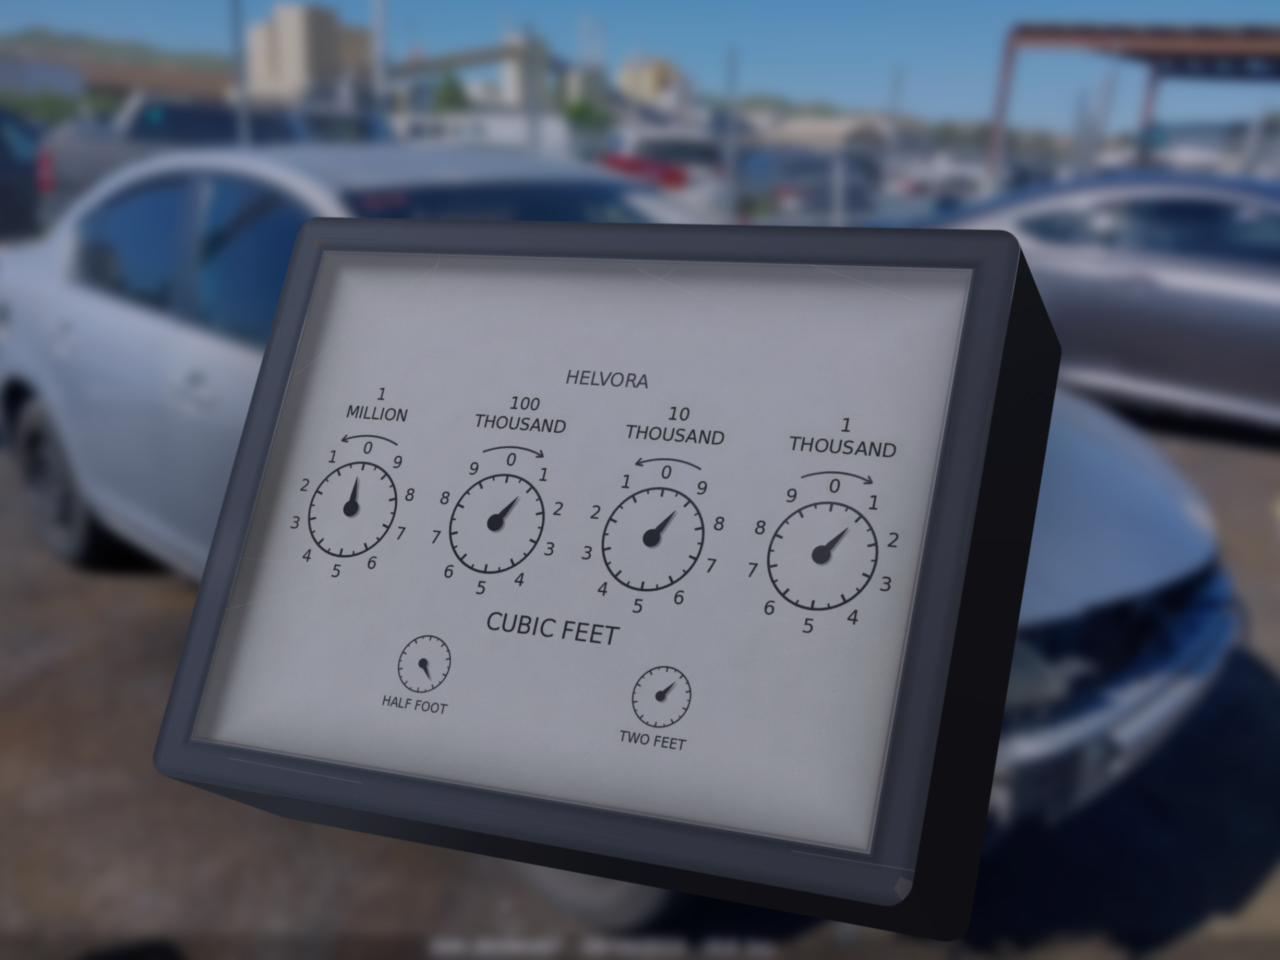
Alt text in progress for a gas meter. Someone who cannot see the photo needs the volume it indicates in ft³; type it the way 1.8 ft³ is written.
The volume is 9100 ft³
